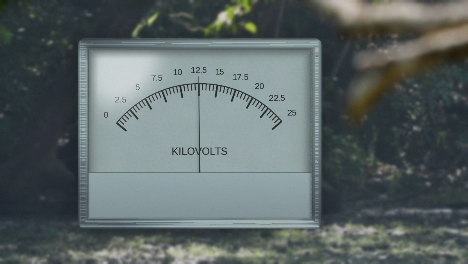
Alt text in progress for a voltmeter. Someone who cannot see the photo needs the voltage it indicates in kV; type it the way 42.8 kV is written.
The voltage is 12.5 kV
